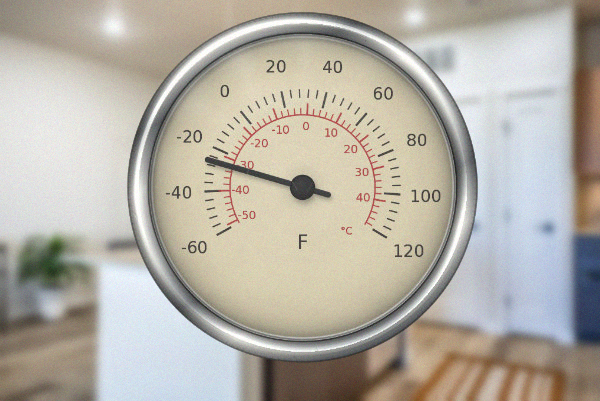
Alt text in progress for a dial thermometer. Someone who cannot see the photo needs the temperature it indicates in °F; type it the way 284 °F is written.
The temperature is -26 °F
